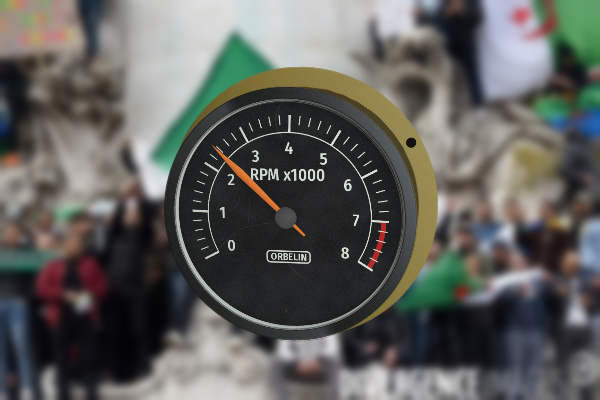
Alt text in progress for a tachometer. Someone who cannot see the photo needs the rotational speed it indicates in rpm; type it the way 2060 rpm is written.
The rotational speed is 2400 rpm
